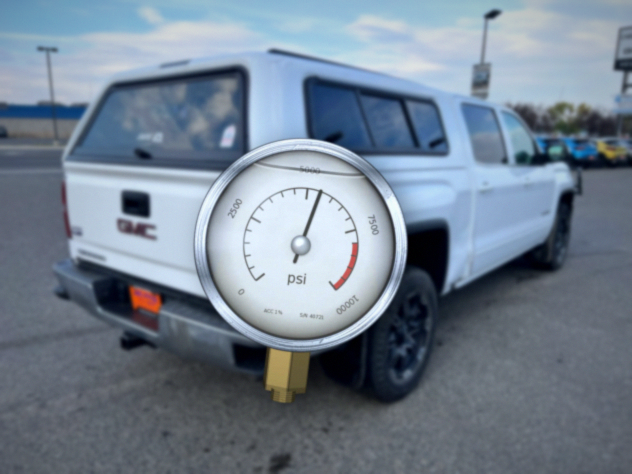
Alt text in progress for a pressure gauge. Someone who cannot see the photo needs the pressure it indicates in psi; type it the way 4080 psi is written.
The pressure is 5500 psi
